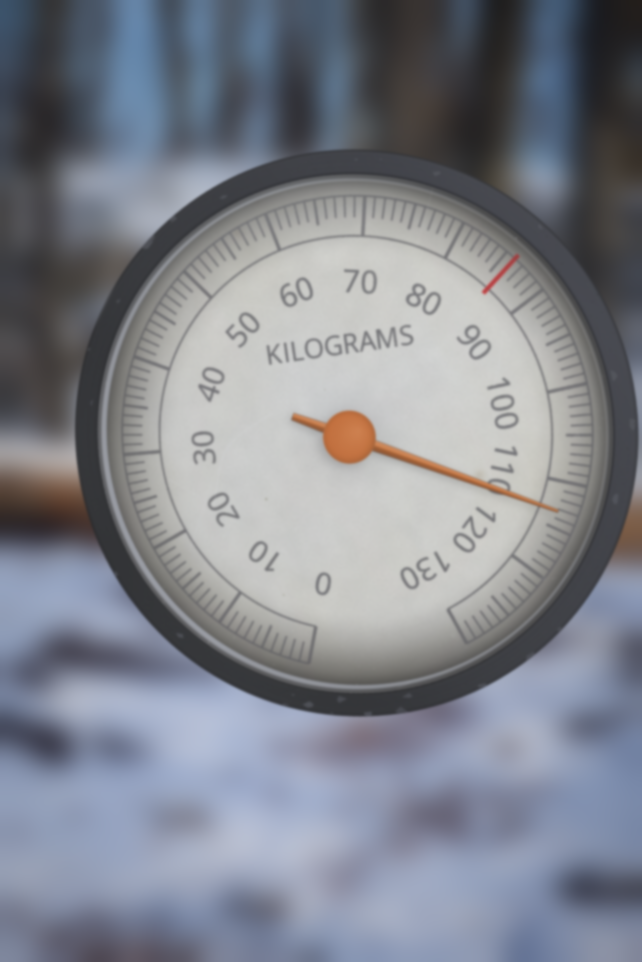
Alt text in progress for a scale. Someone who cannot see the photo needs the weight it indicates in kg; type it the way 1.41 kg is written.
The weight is 113 kg
